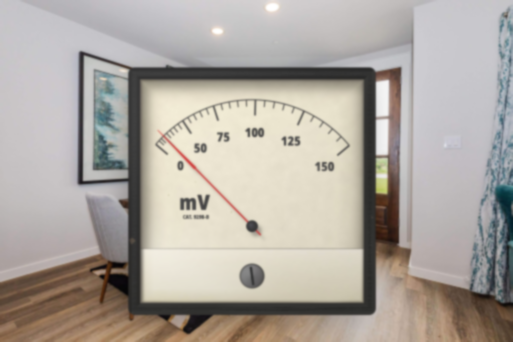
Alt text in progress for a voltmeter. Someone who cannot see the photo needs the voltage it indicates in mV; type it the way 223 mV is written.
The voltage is 25 mV
